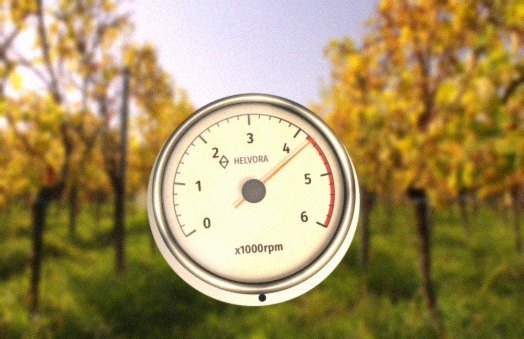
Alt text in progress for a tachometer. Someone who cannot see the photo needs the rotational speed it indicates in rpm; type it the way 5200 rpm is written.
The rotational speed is 4300 rpm
